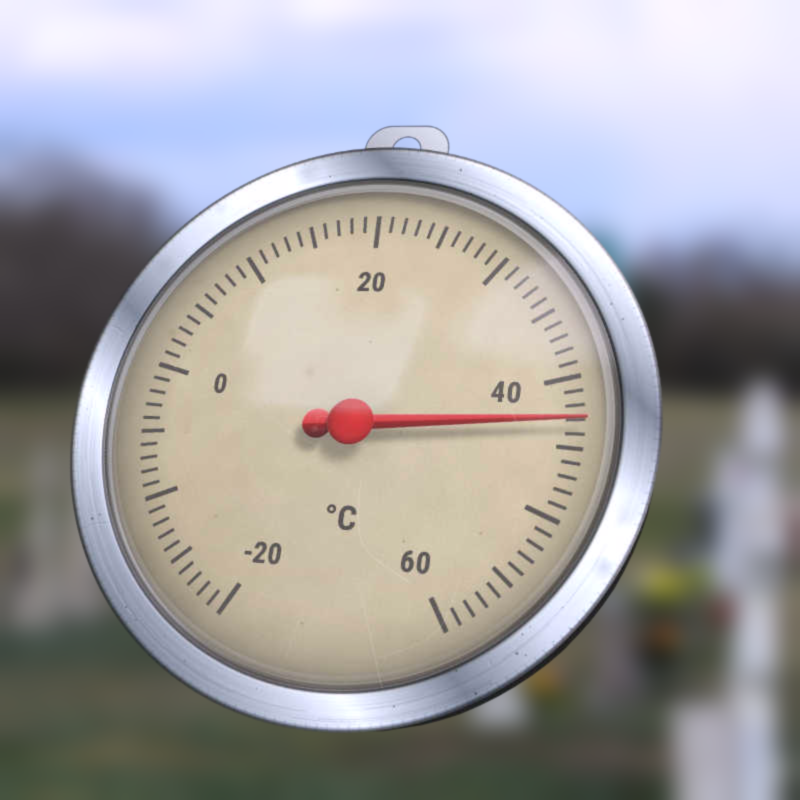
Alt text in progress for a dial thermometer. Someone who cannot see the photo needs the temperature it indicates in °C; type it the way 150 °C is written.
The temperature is 43 °C
